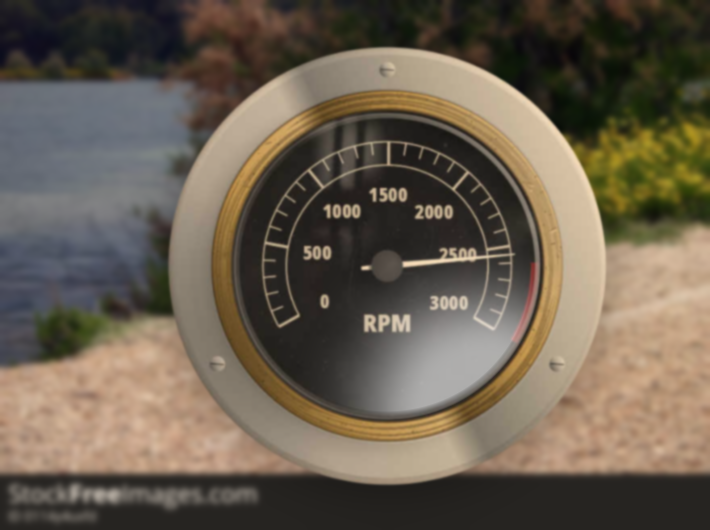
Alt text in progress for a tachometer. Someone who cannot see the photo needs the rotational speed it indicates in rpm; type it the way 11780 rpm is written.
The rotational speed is 2550 rpm
